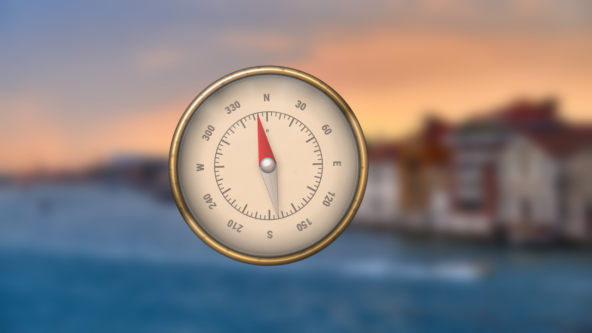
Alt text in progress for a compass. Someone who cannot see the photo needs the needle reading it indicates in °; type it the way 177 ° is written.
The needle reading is 350 °
